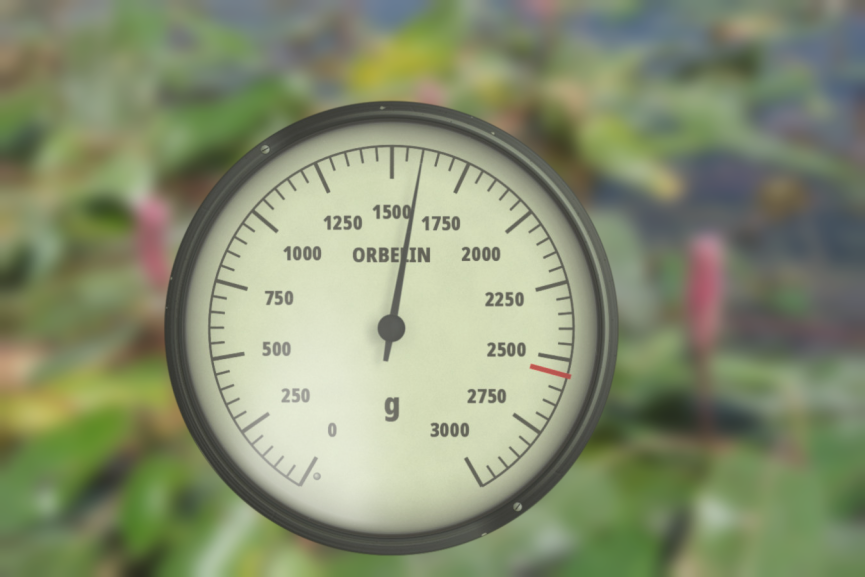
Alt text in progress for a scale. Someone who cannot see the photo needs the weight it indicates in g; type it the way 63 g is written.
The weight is 1600 g
